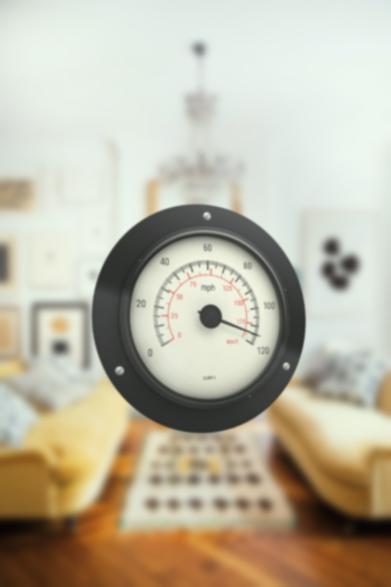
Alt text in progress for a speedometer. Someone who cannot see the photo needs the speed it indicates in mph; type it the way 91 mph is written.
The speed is 115 mph
